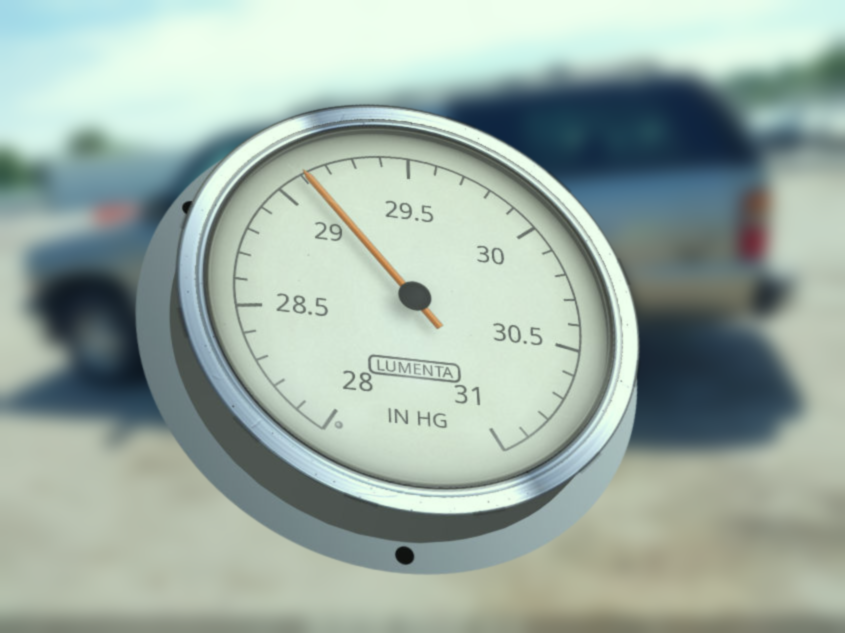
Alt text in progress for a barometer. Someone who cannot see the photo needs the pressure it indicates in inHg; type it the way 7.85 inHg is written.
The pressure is 29.1 inHg
